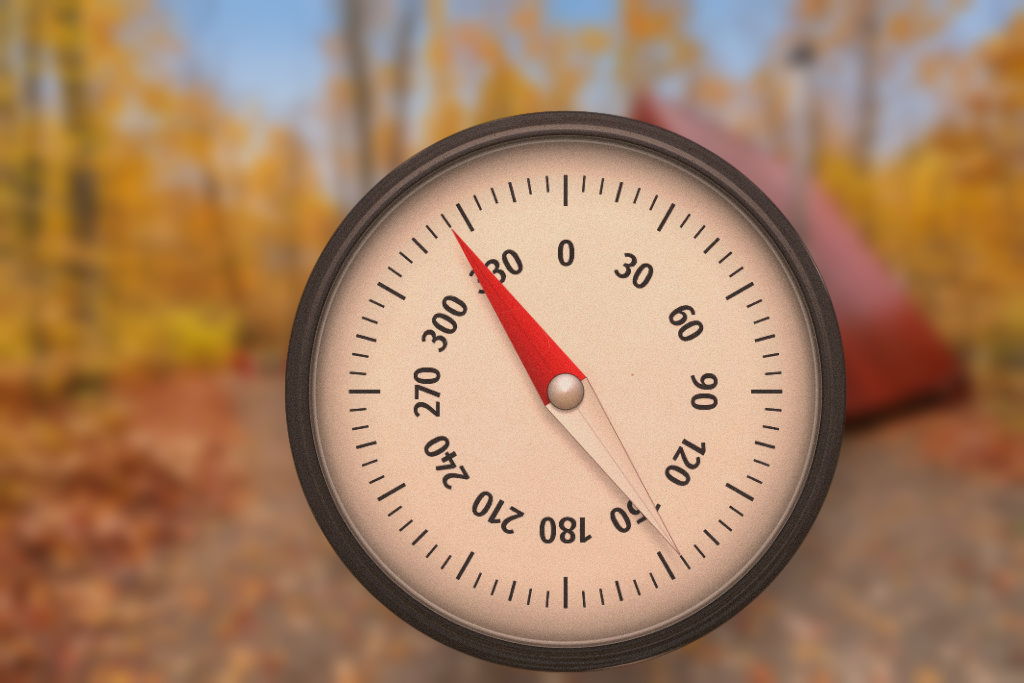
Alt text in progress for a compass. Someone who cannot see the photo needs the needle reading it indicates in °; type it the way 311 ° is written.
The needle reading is 325 °
